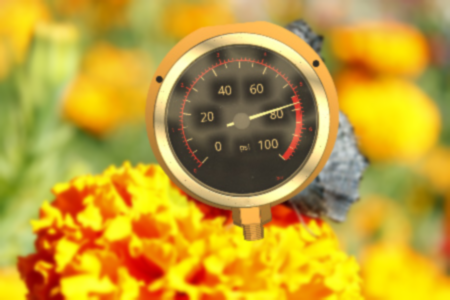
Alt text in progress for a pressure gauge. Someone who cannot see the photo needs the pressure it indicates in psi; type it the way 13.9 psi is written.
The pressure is 77.5 psi
